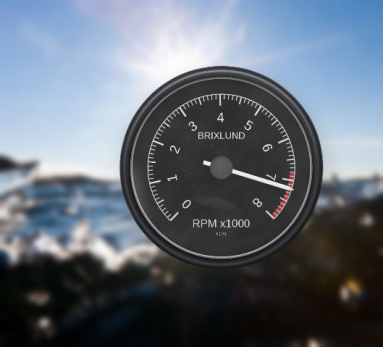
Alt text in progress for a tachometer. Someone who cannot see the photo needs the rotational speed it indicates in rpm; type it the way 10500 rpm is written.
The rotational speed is 7200 rpm
